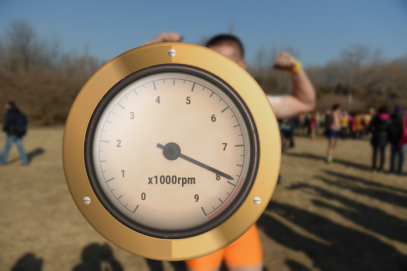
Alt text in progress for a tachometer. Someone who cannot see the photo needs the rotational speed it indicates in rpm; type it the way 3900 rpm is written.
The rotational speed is 7875 rpm
